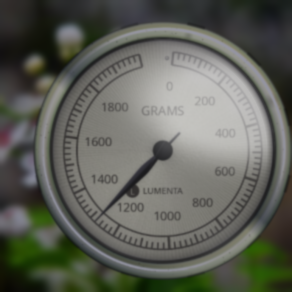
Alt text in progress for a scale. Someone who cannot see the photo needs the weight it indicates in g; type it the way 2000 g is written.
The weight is 1280 g
